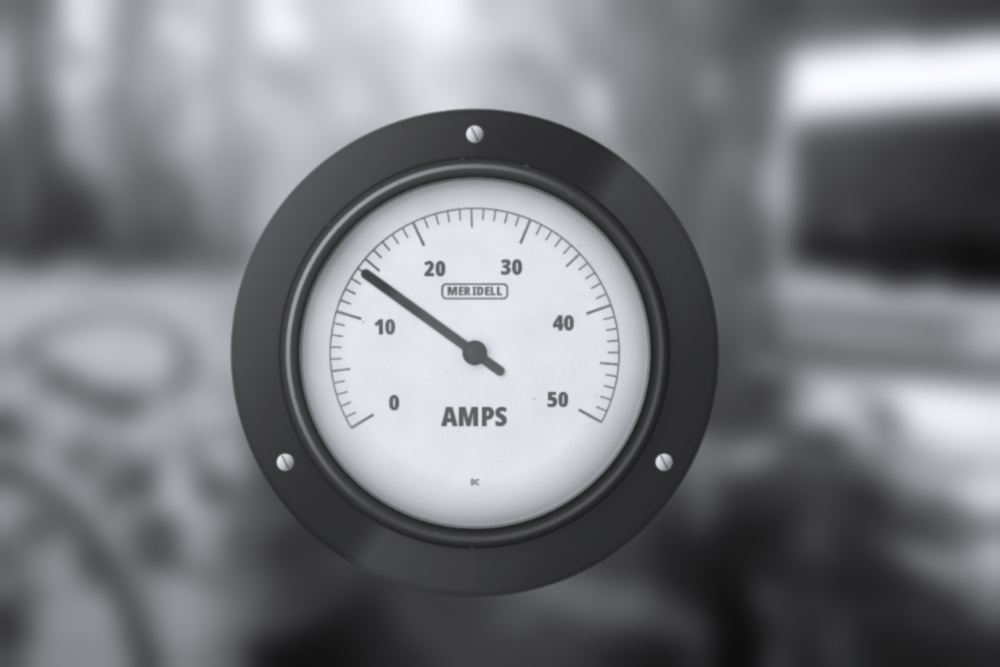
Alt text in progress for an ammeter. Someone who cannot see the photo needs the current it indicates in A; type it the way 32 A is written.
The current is 14 A
